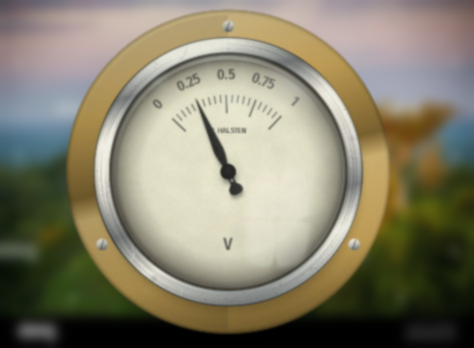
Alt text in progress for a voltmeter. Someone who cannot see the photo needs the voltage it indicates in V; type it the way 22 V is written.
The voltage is 0.25 V
